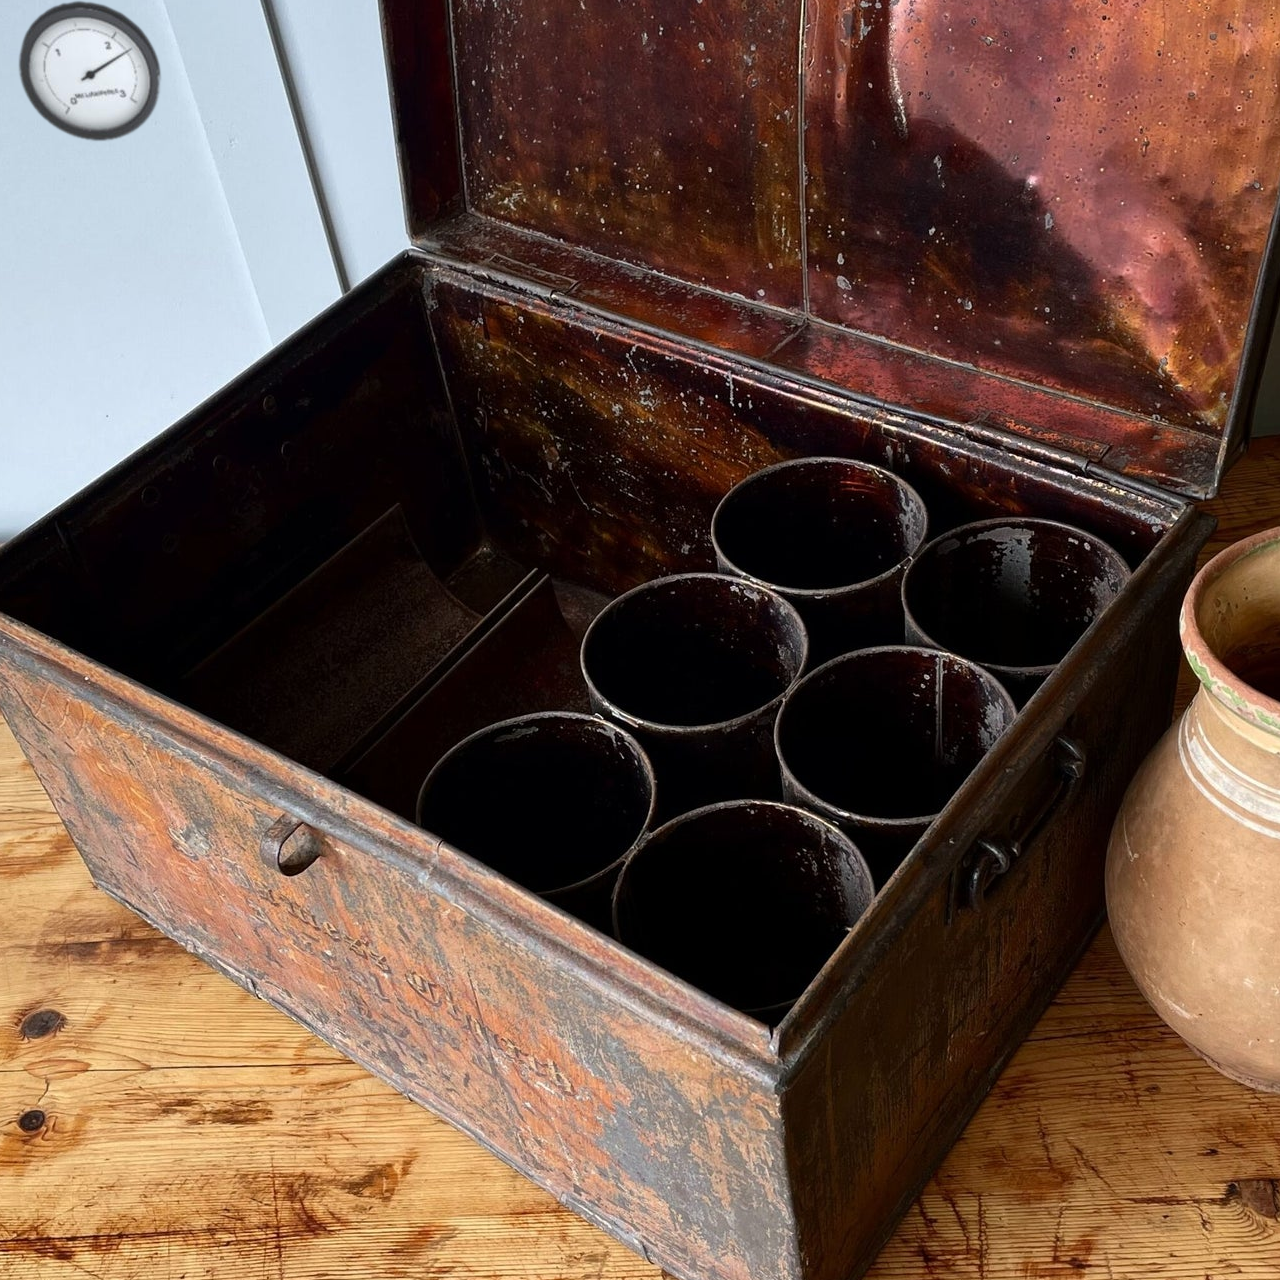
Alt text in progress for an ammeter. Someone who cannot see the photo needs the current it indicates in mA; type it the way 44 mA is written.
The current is 2.25 mA
